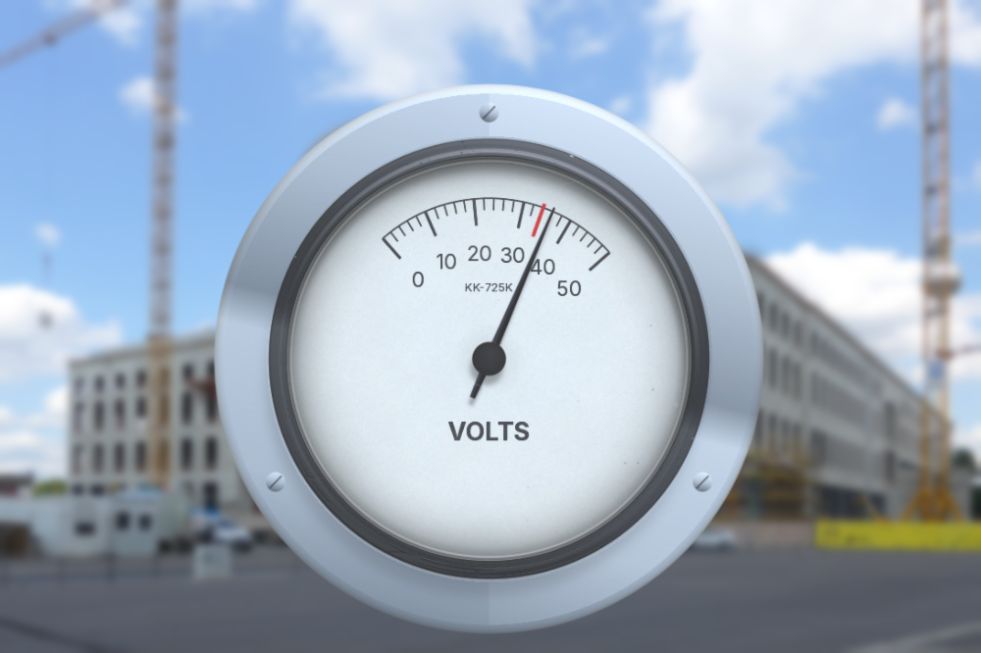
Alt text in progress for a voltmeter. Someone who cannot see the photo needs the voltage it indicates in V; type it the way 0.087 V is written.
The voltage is 36 V
